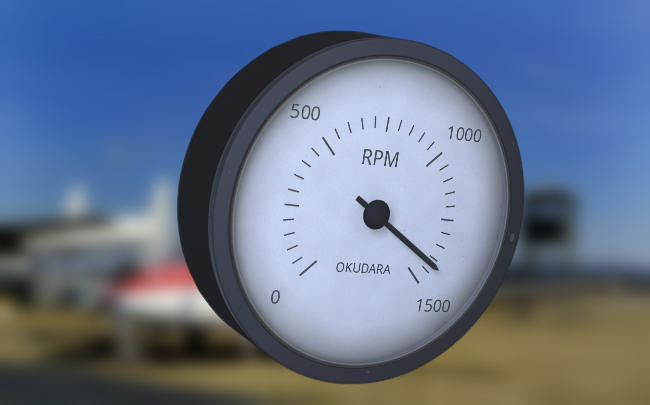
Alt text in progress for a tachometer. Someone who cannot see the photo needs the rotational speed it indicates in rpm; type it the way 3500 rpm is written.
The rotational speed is 1425 rpm
